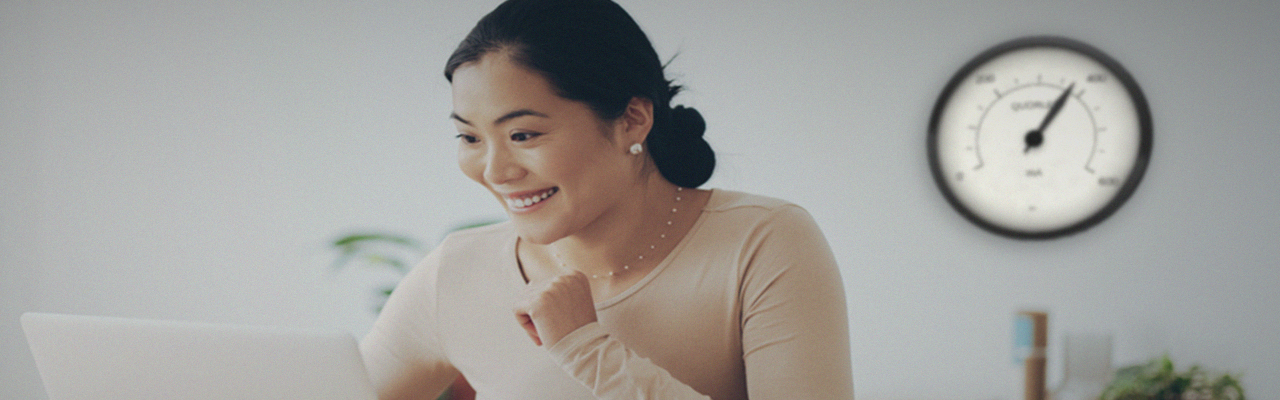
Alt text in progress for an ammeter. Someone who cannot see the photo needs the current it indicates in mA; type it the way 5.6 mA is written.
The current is 375 mA
